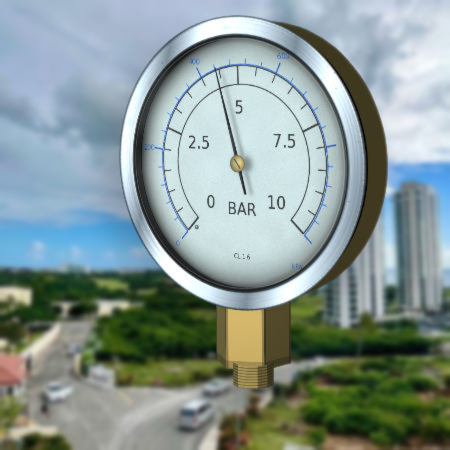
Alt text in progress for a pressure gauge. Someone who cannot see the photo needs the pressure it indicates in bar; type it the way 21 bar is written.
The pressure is 4.5 bar
